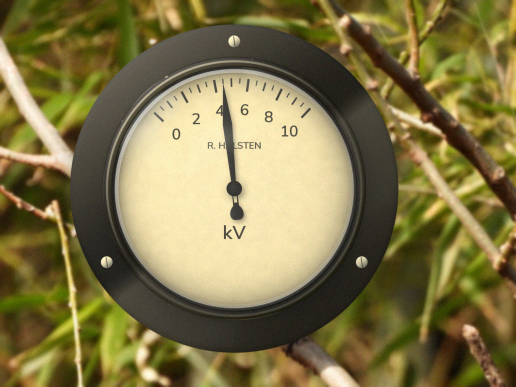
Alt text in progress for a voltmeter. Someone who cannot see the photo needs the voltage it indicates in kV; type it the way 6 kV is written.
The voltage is 4.5 kV
